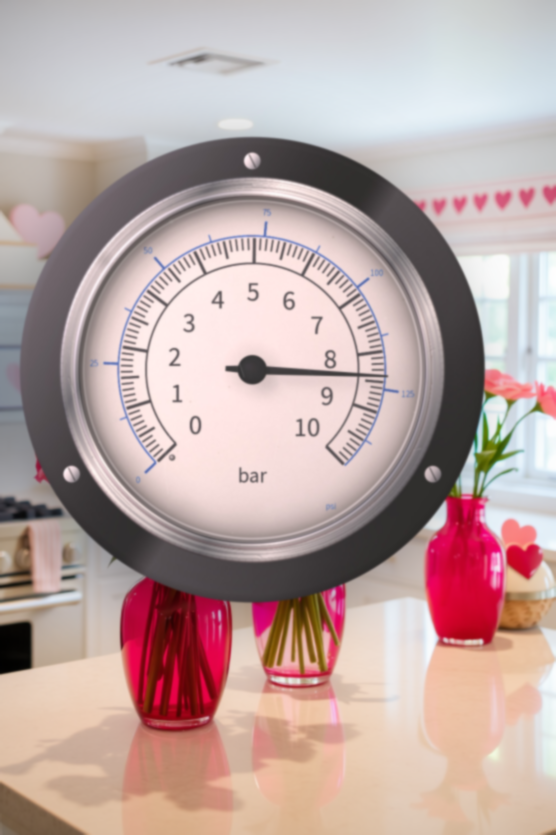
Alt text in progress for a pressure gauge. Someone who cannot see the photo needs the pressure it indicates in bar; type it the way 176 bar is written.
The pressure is 8.4 bar
